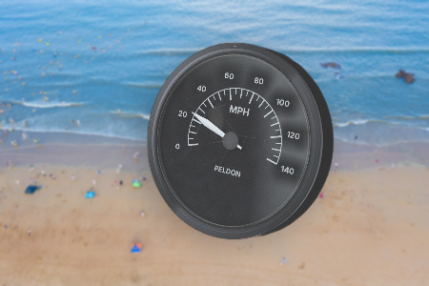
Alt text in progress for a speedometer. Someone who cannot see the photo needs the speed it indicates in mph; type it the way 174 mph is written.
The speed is 25 mph
